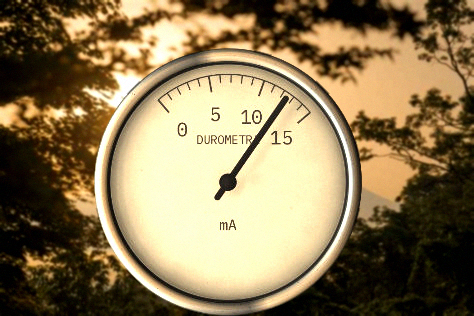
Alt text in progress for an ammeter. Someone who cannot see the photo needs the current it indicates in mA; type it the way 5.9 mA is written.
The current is 12.5 mA
